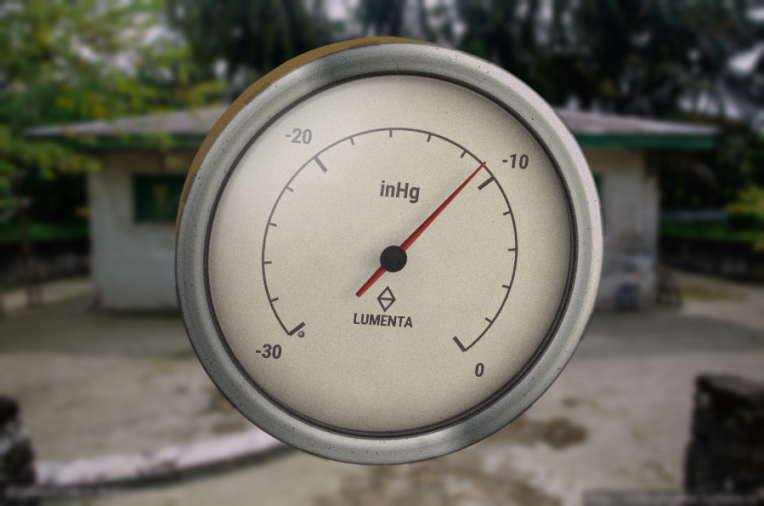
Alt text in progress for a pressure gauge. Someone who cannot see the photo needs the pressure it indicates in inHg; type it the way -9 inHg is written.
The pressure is -11 inHg
